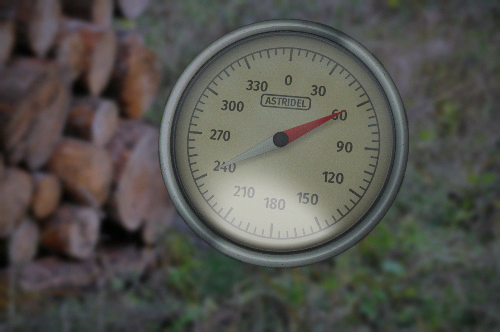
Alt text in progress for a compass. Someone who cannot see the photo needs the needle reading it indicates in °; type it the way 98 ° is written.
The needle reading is 60 °
